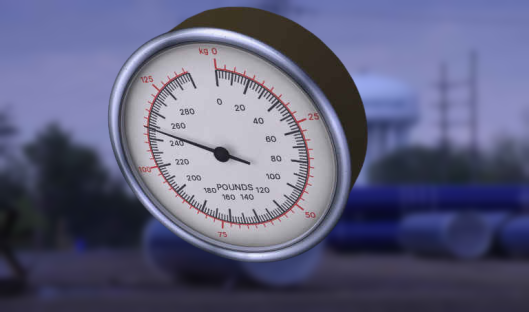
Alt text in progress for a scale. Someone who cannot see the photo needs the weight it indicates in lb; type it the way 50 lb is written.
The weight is 250 lb
